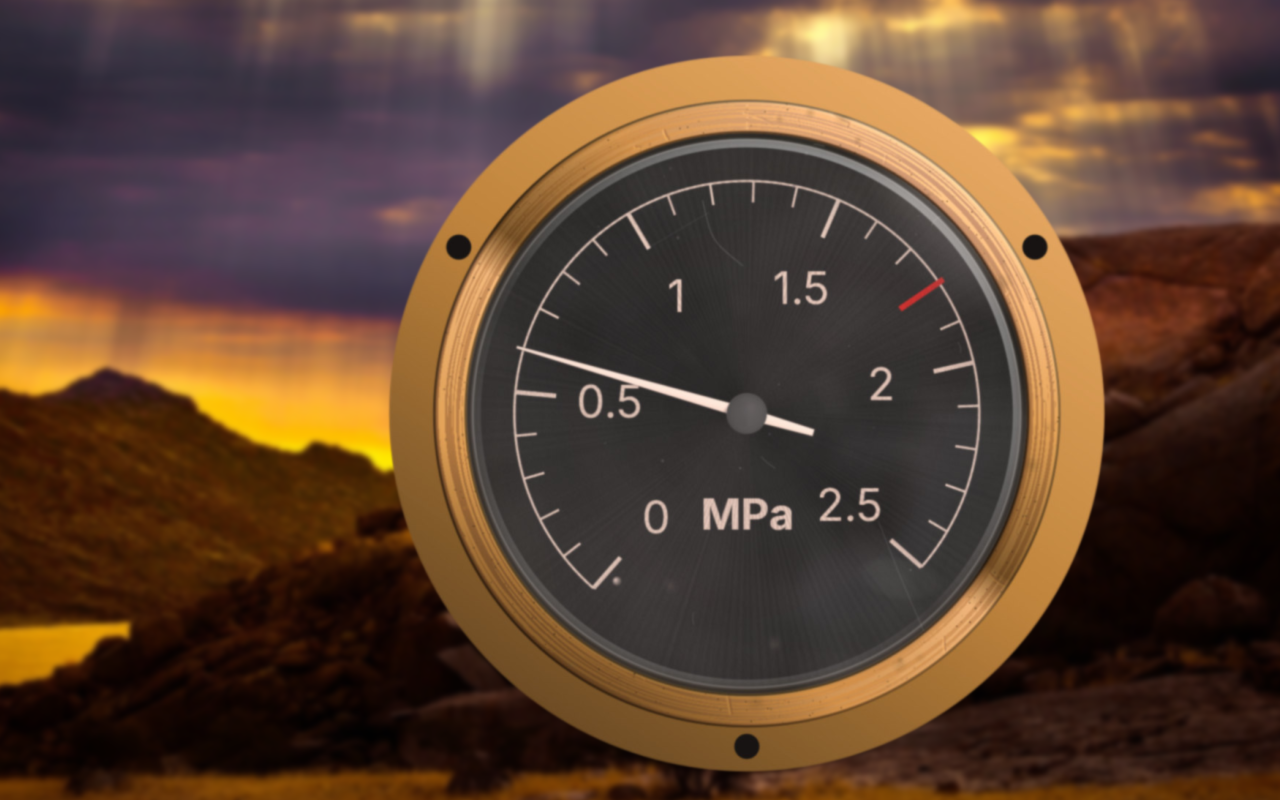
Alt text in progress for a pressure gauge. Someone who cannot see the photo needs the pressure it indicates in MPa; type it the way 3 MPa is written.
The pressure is 0.6 MPa
